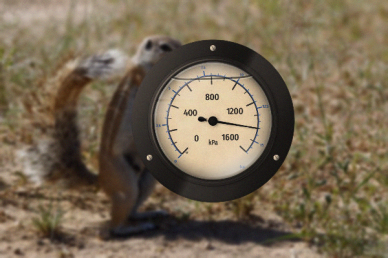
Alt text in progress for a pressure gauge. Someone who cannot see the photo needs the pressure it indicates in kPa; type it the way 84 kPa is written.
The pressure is 1400 kPa
